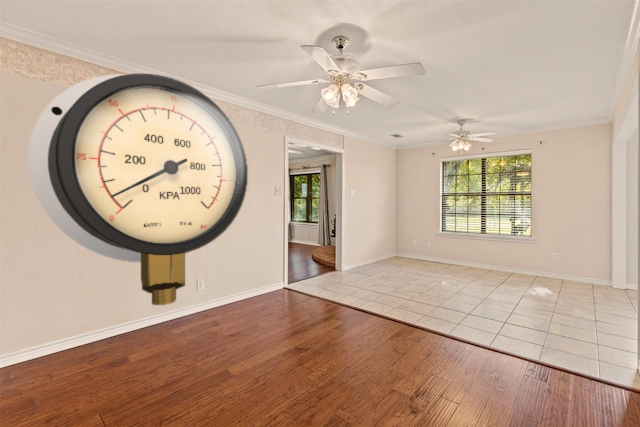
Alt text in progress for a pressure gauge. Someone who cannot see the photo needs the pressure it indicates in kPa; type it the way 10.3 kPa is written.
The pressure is 50 kPa
